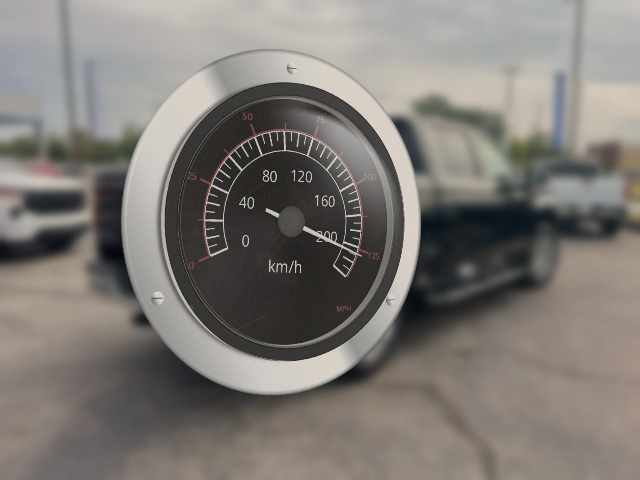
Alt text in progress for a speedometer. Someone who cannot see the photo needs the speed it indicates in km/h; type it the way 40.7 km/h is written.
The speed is 205 km/h
